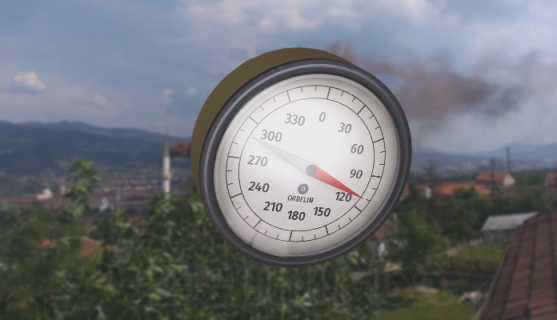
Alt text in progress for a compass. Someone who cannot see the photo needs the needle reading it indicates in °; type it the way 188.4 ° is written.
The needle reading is 110 °
